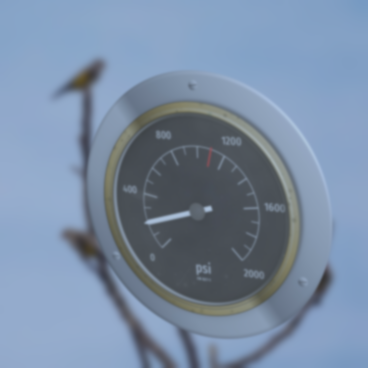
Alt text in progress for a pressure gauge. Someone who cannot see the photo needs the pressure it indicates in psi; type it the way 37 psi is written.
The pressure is 200 psi
